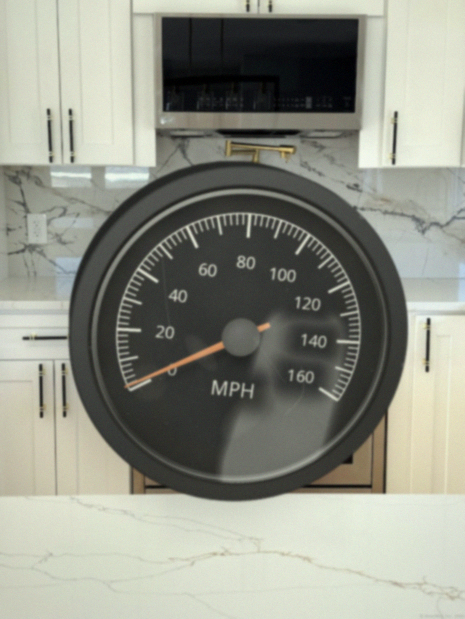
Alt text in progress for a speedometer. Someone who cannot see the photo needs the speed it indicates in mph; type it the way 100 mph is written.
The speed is 2 mph
